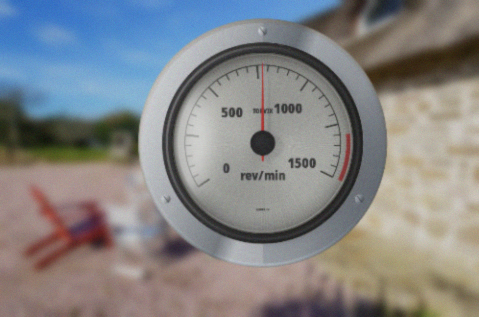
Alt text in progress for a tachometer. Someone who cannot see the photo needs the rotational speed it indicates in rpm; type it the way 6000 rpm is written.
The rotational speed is 775 rpm
